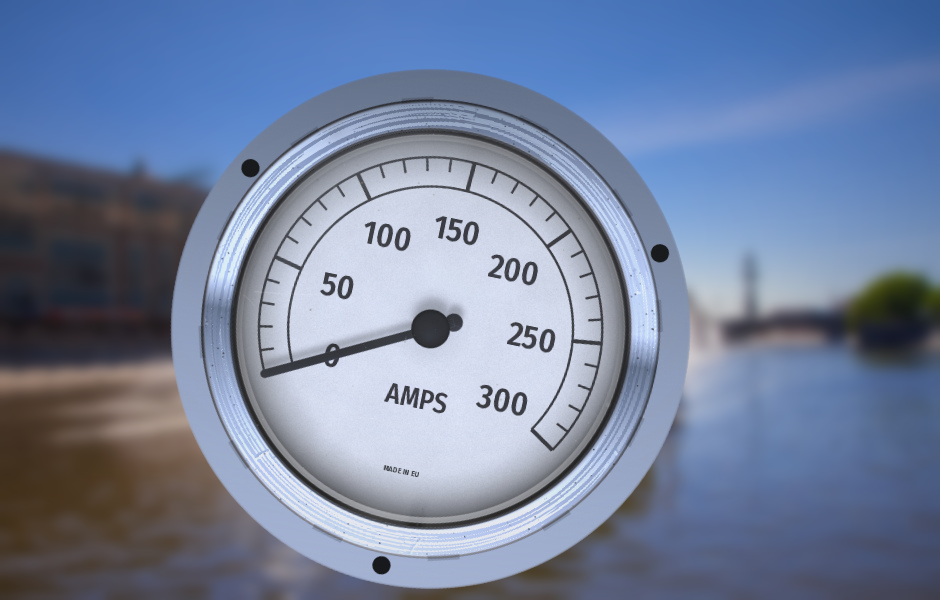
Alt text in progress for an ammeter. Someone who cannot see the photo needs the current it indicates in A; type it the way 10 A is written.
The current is 0 A
